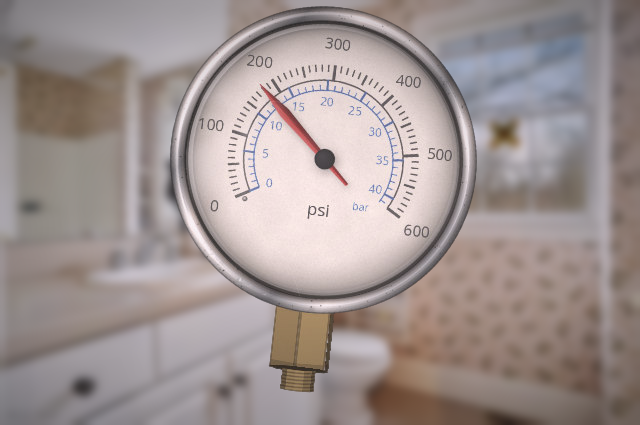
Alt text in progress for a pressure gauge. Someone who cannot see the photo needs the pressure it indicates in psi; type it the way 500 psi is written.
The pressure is 180 psi
